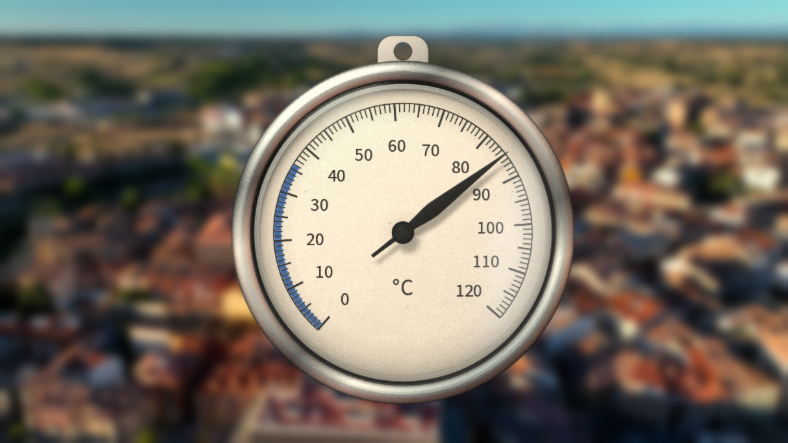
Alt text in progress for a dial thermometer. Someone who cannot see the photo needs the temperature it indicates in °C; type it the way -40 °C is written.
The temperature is 85 °C
